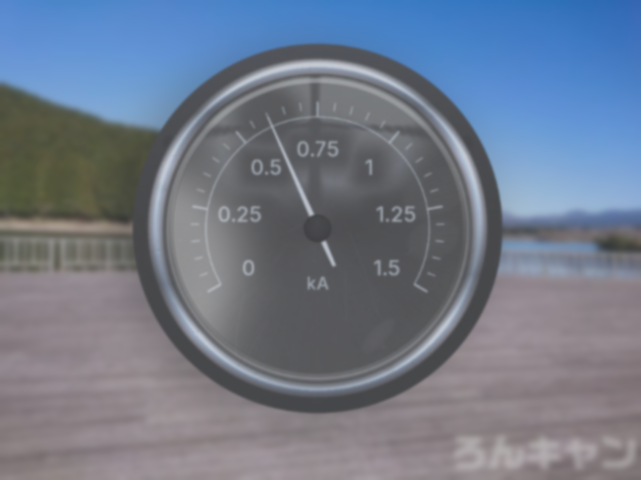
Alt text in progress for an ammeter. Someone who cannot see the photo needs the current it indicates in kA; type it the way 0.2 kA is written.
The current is 0.6 kA
